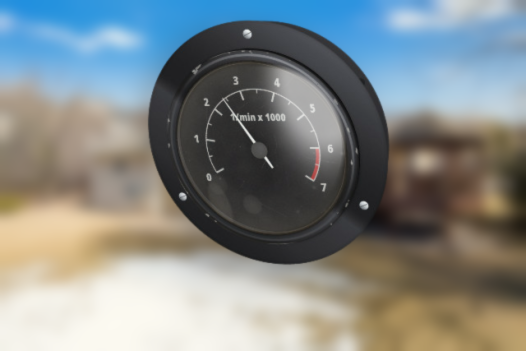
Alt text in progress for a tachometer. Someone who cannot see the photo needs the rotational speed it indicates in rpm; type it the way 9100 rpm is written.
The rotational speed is 2500 rpm
